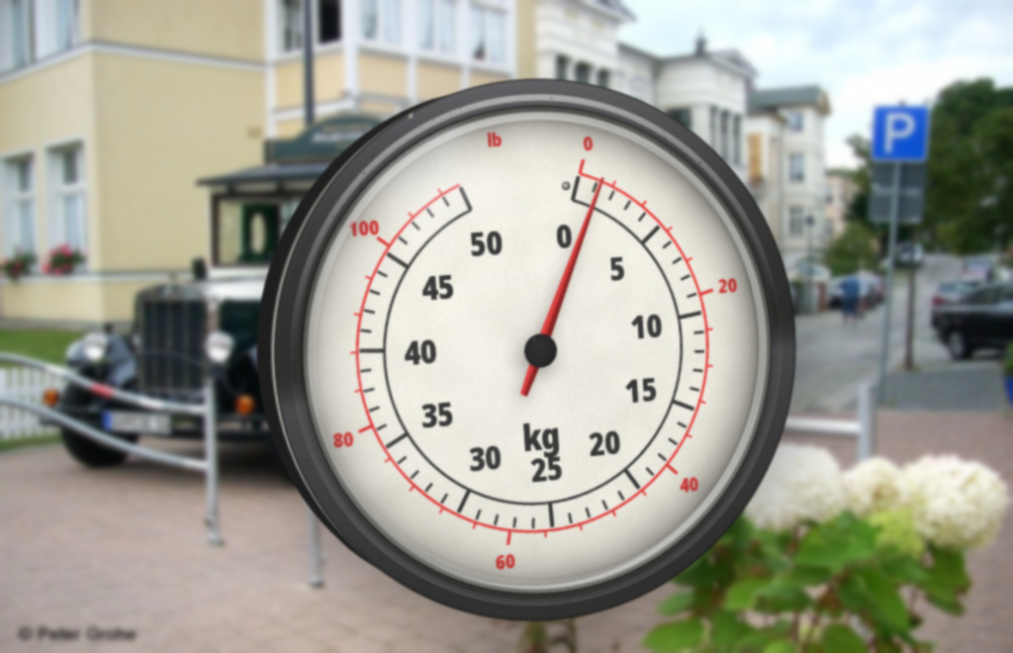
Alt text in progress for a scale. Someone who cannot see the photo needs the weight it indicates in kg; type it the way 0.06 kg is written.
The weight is 1 kg
